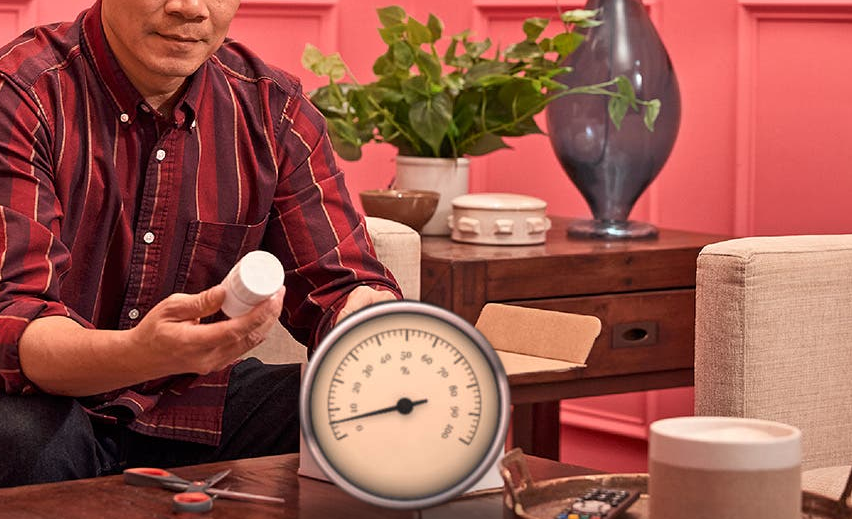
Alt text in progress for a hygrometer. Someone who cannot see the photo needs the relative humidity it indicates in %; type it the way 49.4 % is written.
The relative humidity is 6 %
